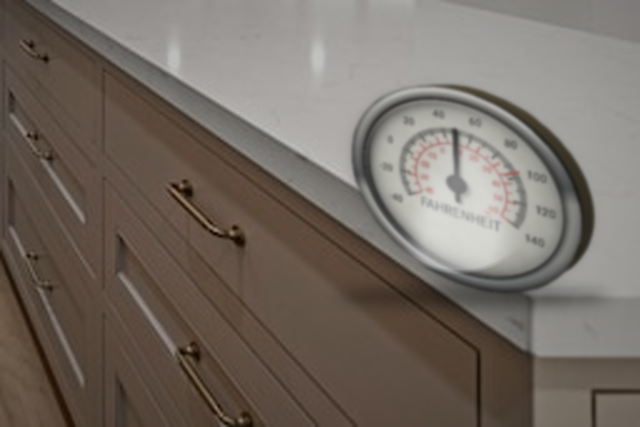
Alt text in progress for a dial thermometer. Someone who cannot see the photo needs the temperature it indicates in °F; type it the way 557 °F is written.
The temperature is 50 °F
